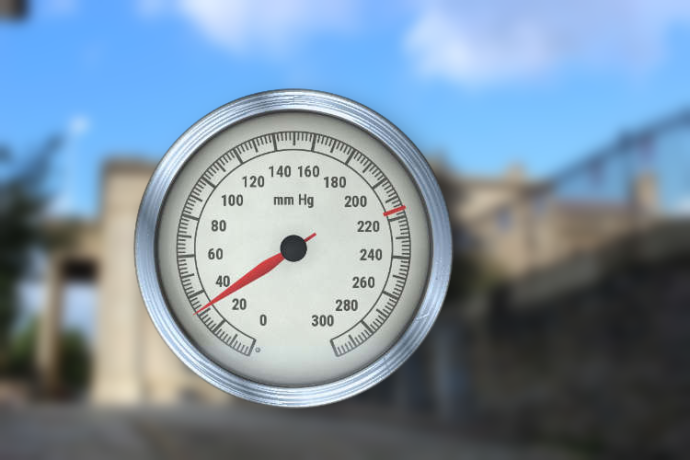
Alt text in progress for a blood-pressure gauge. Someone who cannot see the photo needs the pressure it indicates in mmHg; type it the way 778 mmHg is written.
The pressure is 32 mmHg
